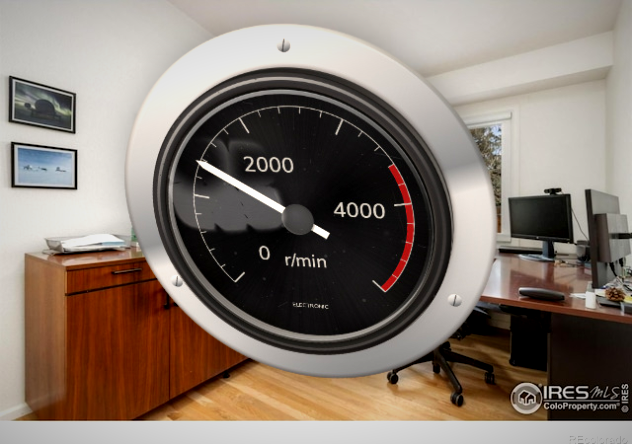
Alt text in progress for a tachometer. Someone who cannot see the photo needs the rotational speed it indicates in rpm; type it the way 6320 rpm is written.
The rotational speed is 1400 rpm
